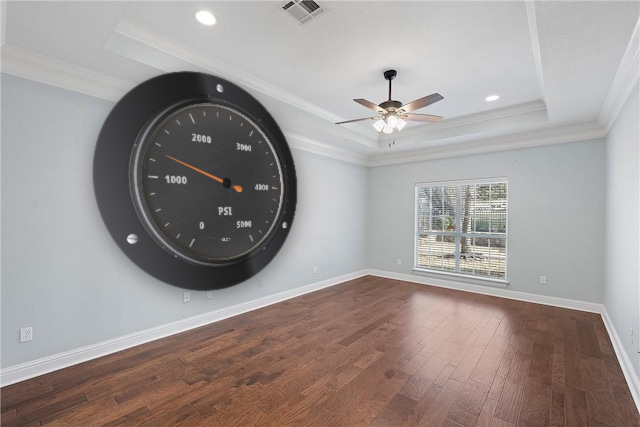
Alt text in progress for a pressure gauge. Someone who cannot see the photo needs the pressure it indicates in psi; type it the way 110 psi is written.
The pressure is 1300 psi
